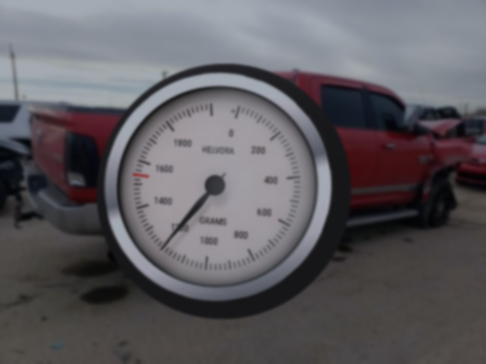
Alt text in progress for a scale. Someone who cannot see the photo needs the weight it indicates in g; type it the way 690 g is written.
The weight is 1200 g
